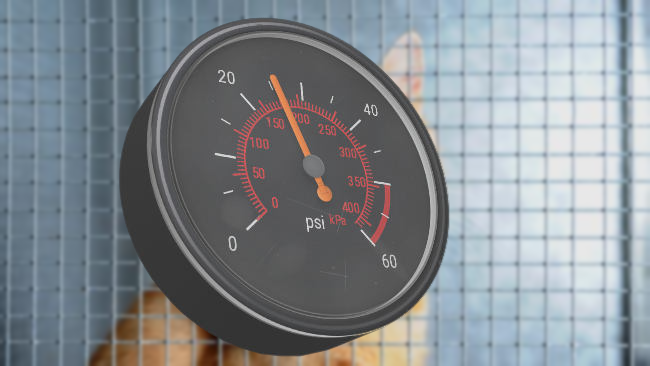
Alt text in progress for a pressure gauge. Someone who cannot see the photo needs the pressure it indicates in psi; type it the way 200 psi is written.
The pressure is 25 psi
